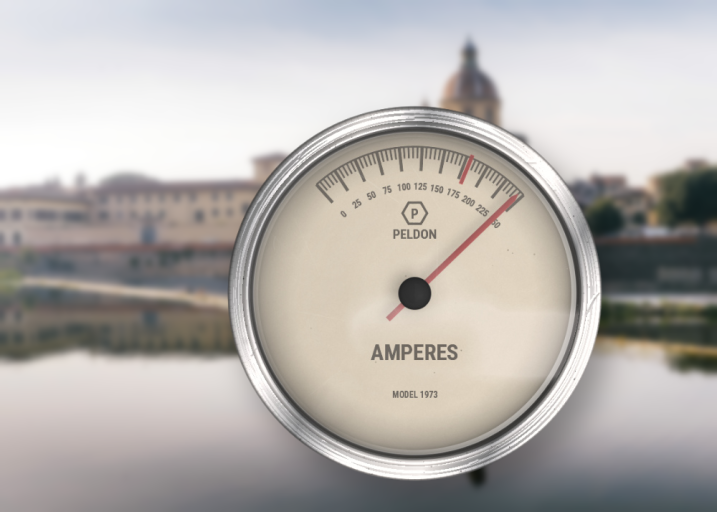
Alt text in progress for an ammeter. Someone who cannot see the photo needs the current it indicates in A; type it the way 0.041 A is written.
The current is 245 A
